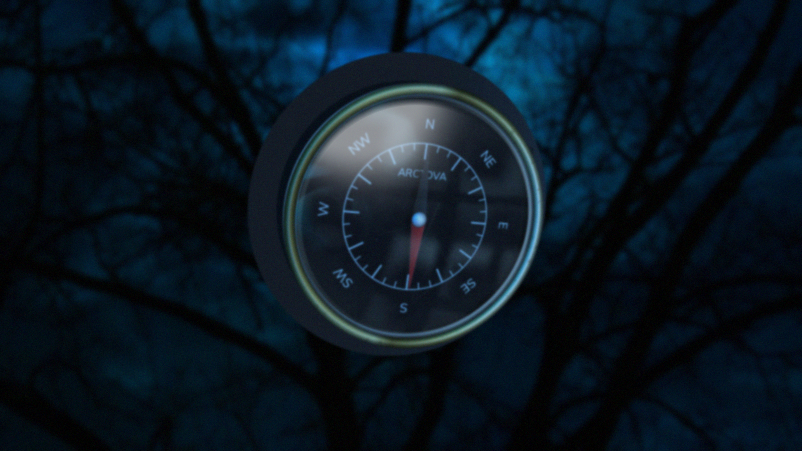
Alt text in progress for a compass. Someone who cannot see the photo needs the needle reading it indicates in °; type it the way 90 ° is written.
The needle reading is 180 °
